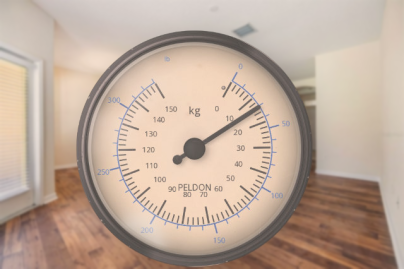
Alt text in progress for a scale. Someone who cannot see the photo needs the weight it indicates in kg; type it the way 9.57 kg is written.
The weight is 14 kg
